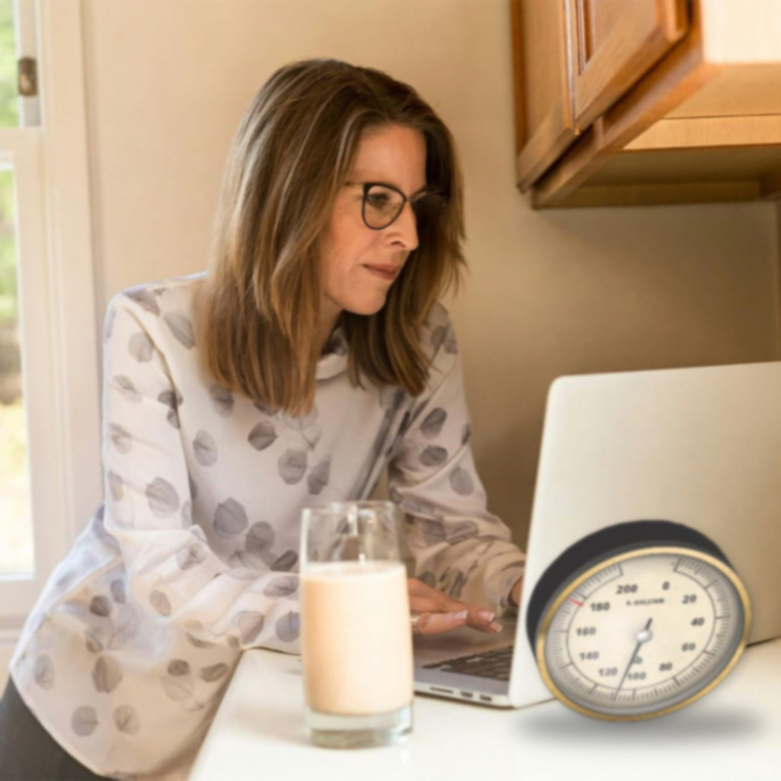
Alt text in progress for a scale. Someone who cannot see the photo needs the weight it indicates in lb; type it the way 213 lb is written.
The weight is 110 lb
